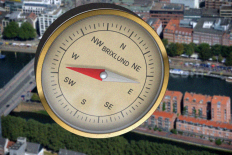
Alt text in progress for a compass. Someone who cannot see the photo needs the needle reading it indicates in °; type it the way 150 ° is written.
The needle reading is 250 °
